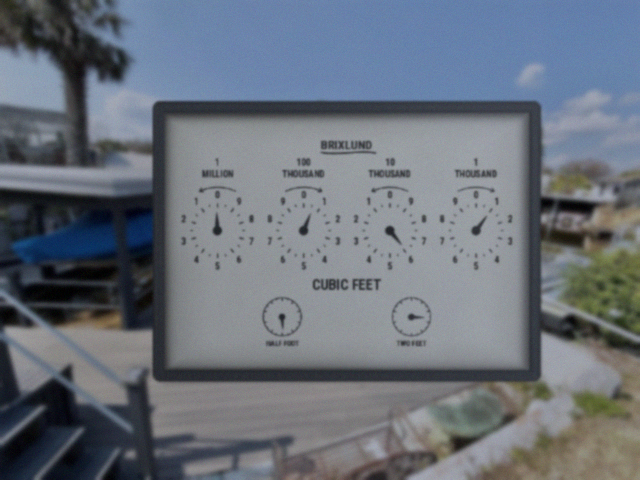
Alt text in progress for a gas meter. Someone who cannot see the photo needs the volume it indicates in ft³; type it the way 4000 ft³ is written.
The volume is 6100 ft³
